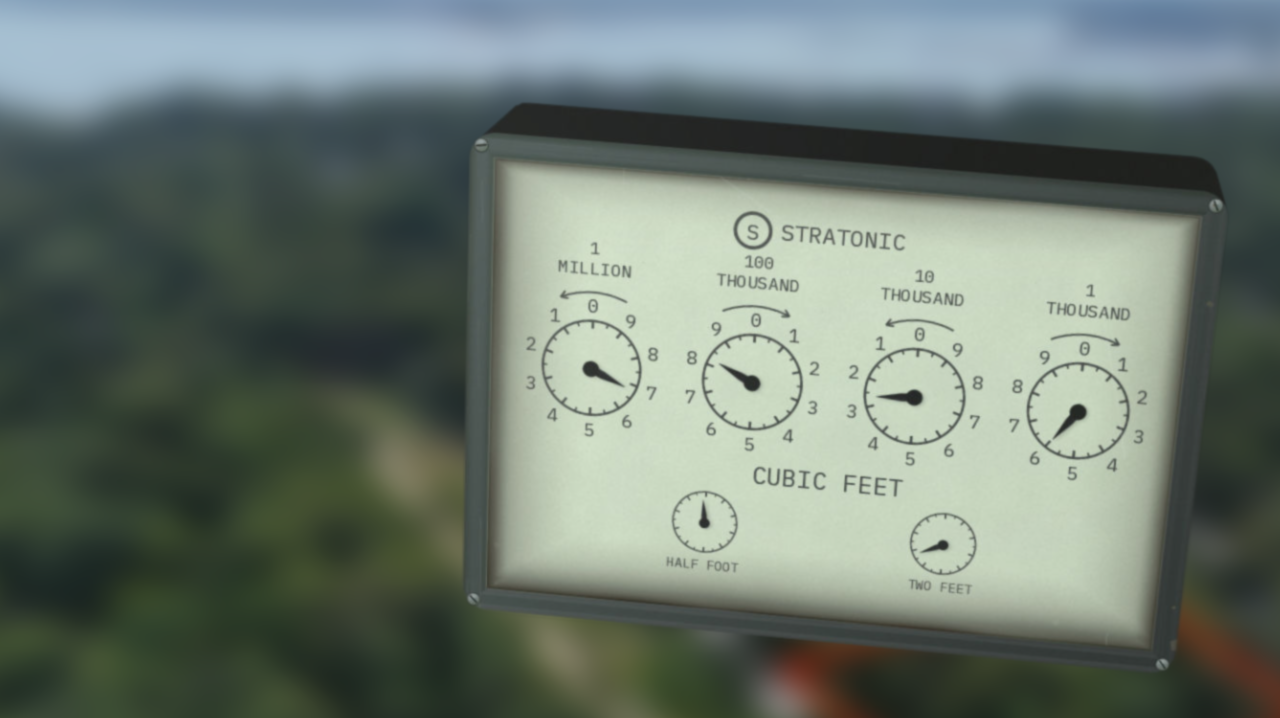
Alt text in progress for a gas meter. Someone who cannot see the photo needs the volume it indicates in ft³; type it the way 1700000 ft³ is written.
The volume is 682600 ft³
